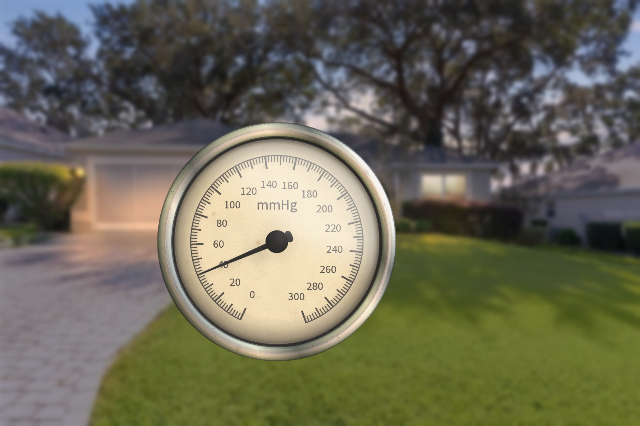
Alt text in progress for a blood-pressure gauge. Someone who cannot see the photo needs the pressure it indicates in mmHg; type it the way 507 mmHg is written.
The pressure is 40 mmHg
